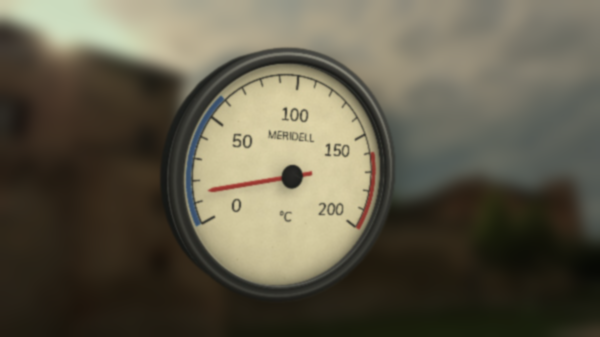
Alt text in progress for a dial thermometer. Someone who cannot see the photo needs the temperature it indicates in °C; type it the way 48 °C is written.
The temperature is 15 °C
